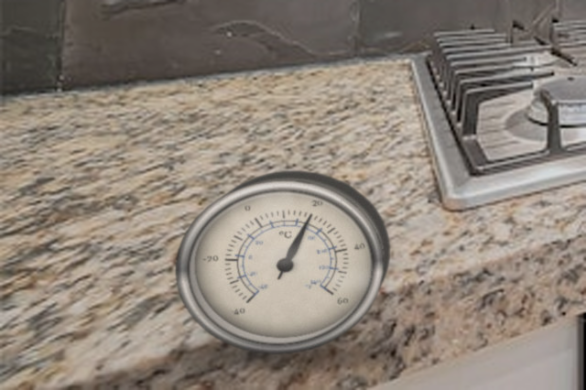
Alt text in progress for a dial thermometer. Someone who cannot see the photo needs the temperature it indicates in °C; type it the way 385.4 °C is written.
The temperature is 20 °C
